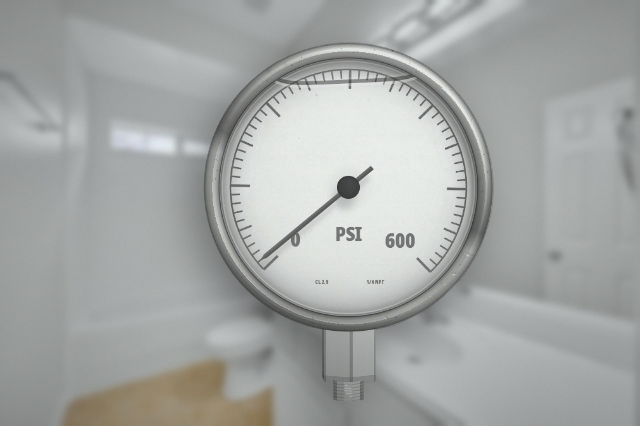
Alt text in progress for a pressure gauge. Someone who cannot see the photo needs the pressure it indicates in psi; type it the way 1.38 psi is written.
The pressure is 10 psi
